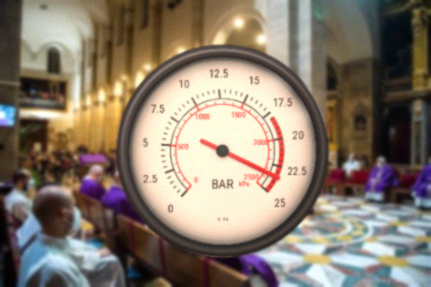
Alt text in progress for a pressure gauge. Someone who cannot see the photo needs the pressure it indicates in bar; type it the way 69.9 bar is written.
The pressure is 23.5 bar
